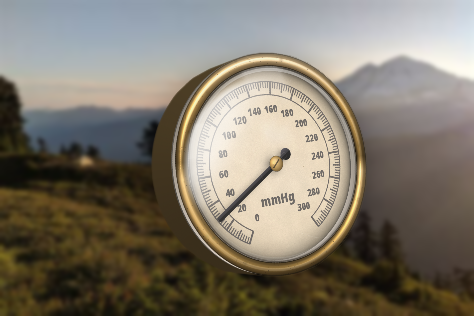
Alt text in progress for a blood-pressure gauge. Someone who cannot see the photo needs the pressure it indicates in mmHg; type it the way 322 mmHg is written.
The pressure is 30 mmHg
